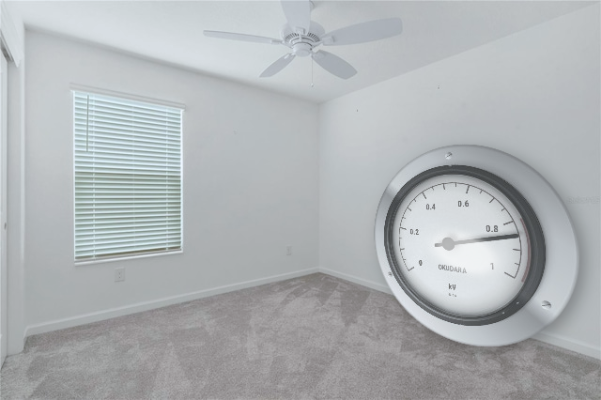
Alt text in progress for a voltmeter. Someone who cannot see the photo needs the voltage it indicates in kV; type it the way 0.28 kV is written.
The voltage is 0.85 kV
